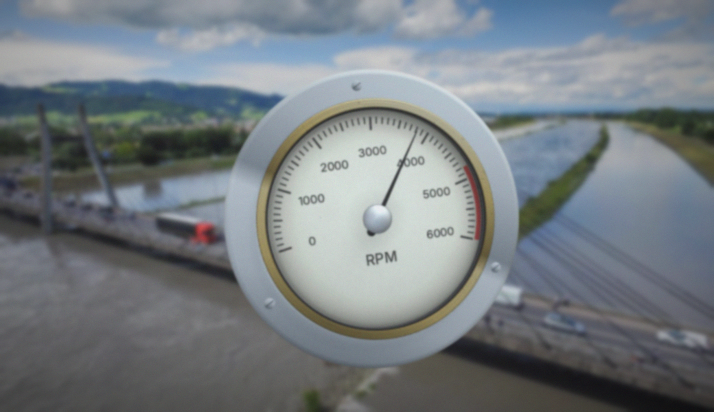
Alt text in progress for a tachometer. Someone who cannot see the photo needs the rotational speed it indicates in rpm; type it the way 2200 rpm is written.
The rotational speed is 3800 rpm
